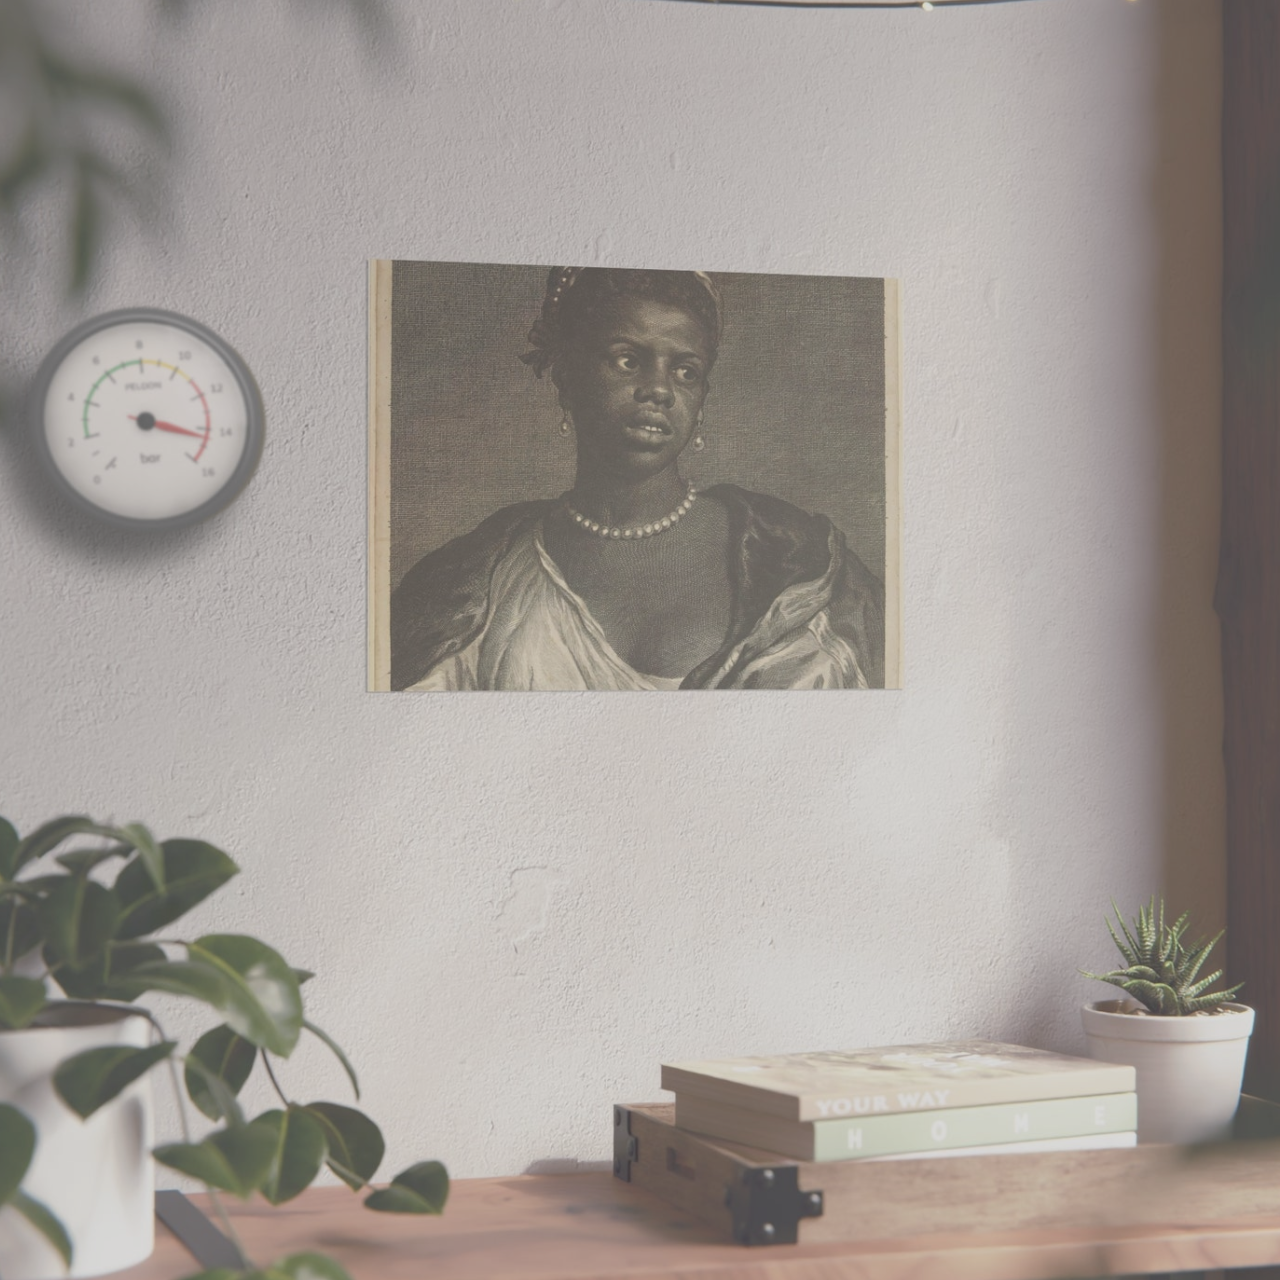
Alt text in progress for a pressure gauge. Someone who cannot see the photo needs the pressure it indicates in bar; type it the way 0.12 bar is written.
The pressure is 14.5 bar
